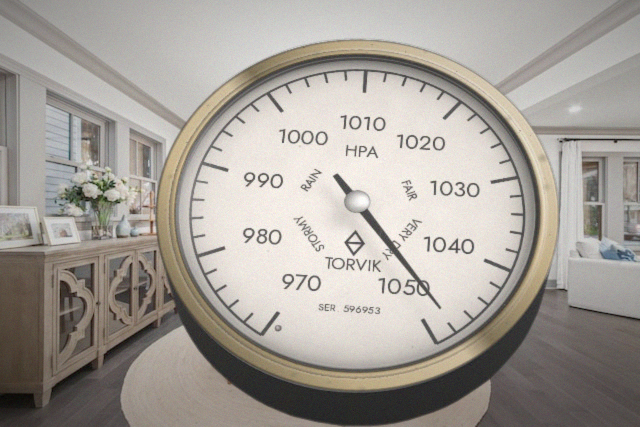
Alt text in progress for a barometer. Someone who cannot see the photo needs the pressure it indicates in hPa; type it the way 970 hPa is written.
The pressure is 1048 hPa
